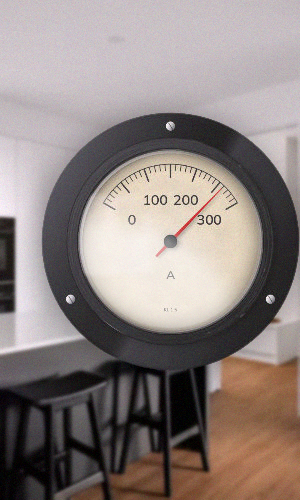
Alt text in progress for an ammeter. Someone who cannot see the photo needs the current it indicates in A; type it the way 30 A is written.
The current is 260 A
